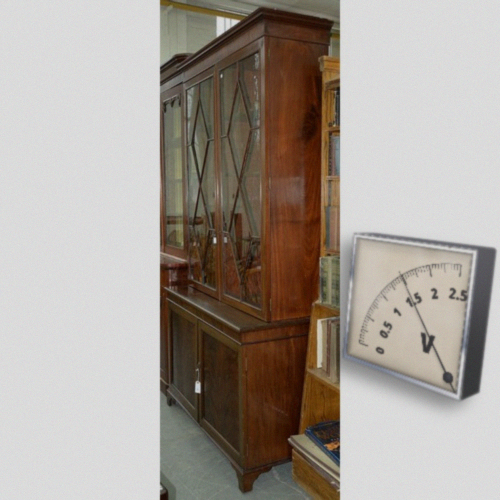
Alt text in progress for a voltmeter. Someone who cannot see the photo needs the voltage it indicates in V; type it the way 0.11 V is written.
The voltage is 1.5 V
